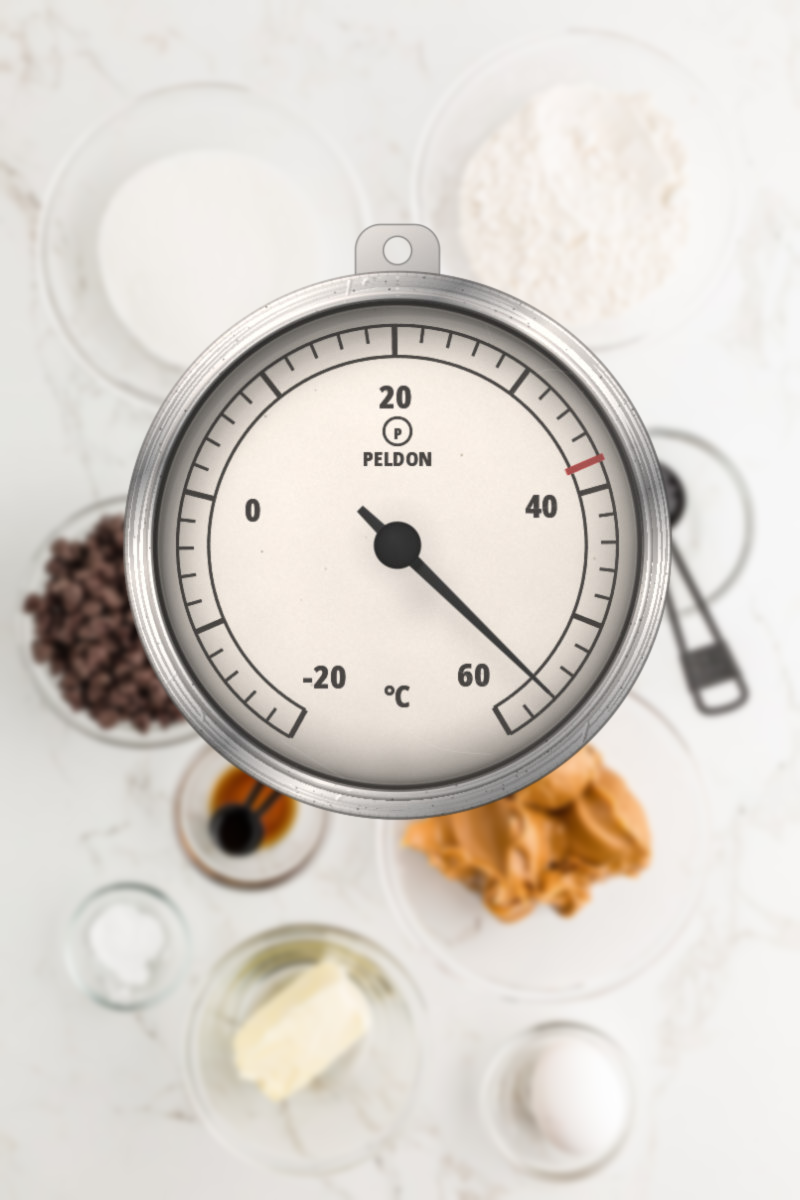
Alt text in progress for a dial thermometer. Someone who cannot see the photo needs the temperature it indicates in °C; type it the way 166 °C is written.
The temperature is 56 °C
